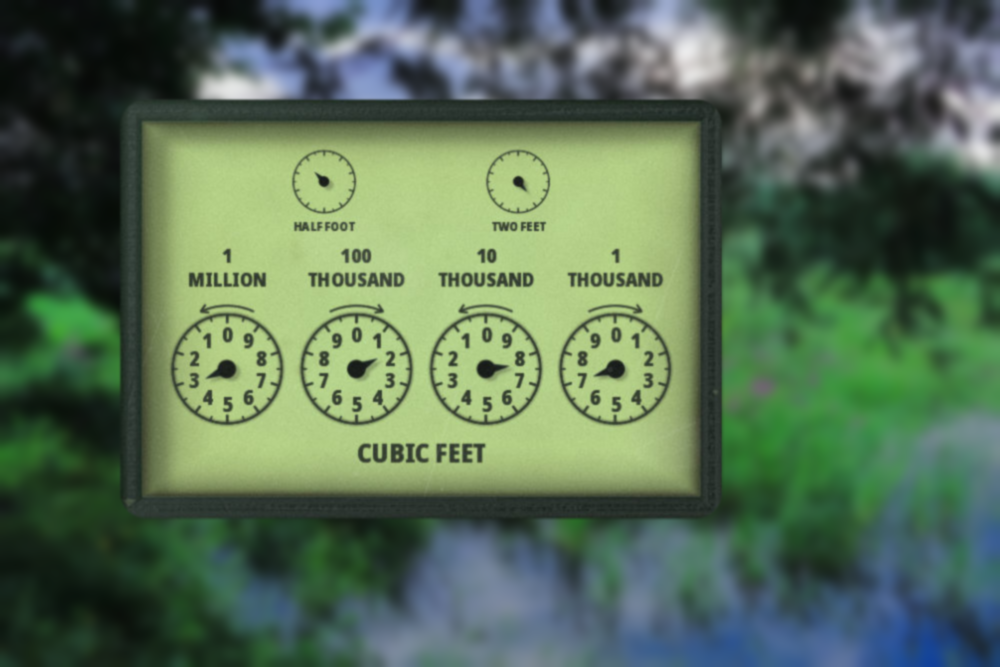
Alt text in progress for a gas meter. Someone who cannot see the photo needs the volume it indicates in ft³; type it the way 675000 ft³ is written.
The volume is 317700 ft³
